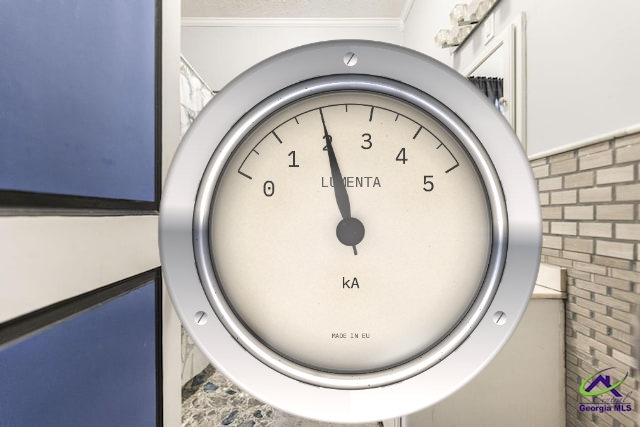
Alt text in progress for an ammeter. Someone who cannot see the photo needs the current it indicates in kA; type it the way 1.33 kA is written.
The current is 2 kA
